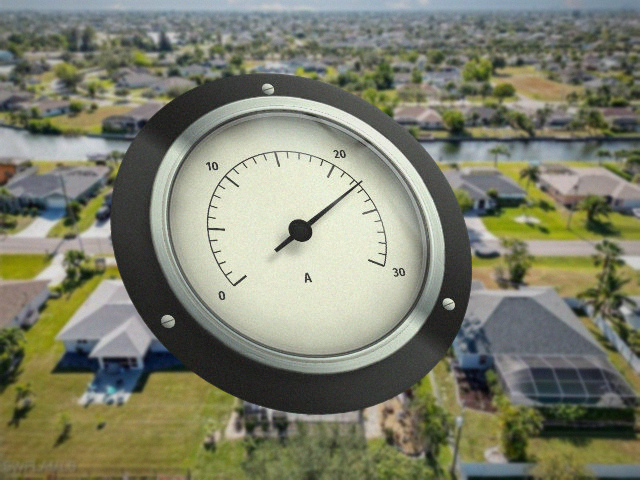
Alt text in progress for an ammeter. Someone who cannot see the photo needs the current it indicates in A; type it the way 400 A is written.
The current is 22.5 A
